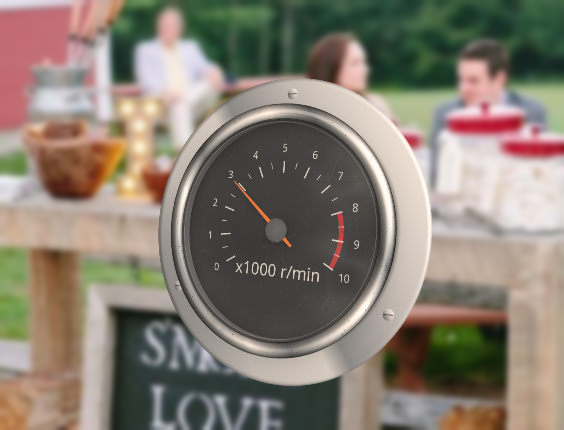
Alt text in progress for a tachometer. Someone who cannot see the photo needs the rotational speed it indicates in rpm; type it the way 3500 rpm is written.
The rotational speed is 3000 rpm
